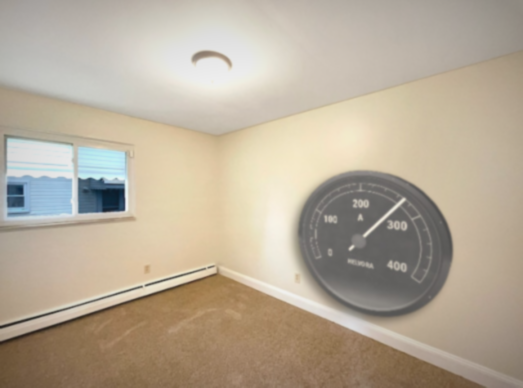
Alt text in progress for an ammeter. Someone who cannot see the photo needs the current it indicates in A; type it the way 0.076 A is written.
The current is 270 A
